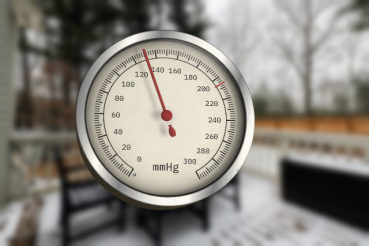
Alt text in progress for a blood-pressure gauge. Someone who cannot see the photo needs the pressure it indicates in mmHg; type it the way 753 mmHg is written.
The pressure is 130 mmHg
